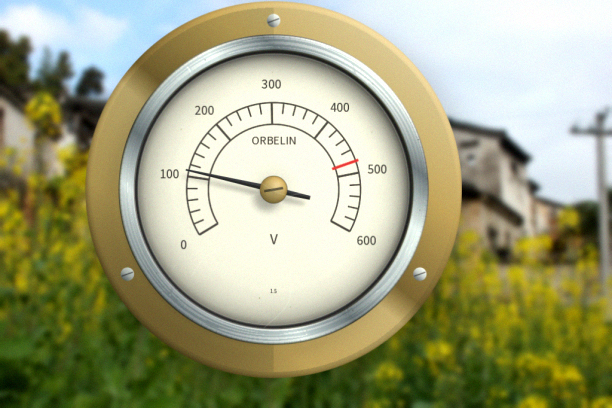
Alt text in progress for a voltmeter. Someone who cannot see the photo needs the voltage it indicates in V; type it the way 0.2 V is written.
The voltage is 110 V
